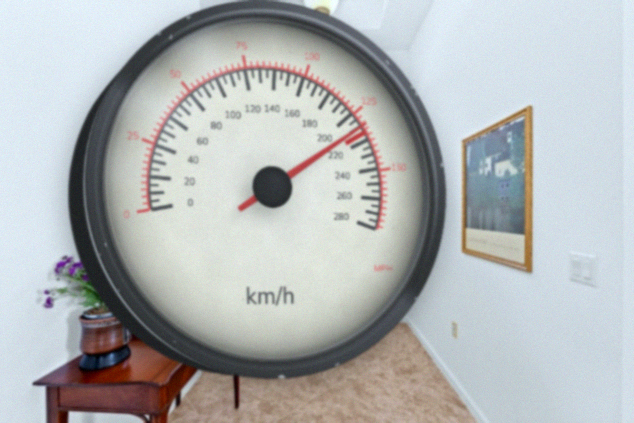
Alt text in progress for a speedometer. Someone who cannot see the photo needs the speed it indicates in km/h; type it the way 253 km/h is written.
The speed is 210 km/h
